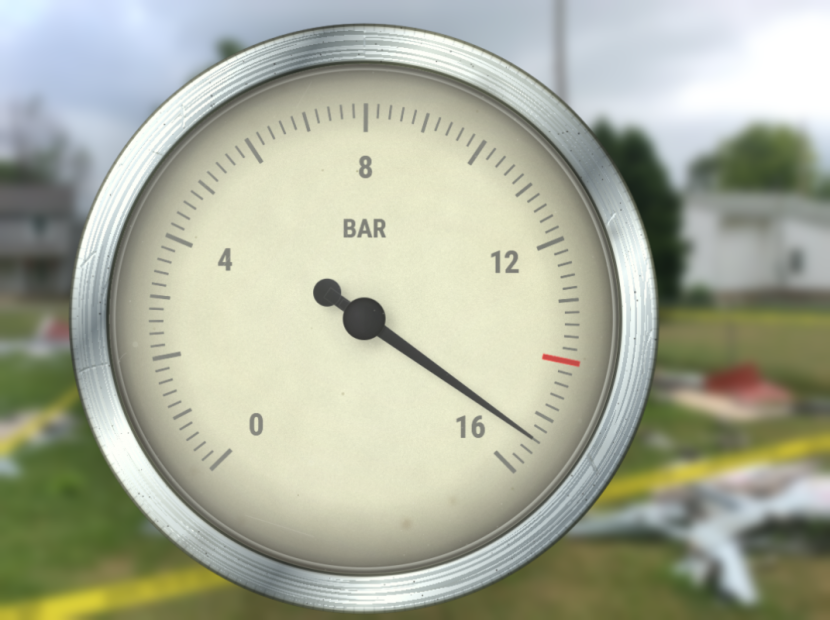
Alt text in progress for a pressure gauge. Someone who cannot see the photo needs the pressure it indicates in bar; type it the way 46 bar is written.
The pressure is 15.4 bar
